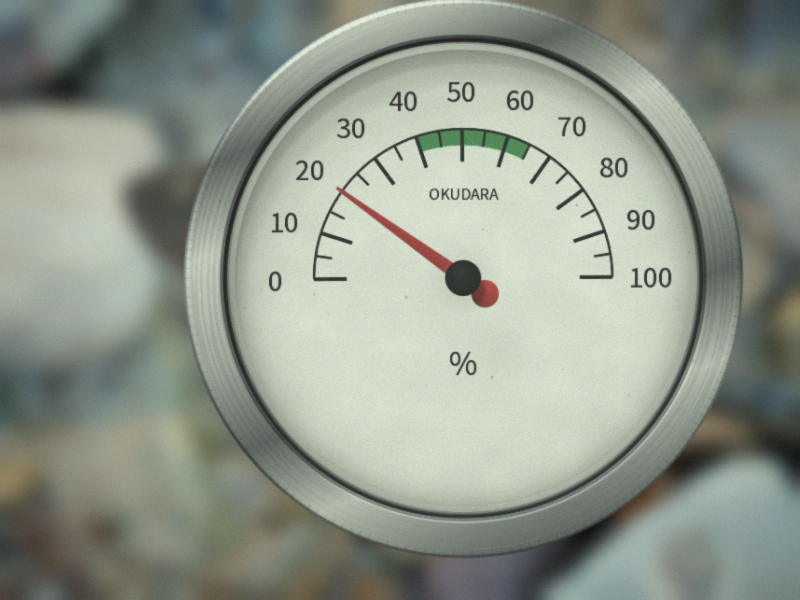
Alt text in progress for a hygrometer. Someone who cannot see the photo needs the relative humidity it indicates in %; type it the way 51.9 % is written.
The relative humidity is 20 %
